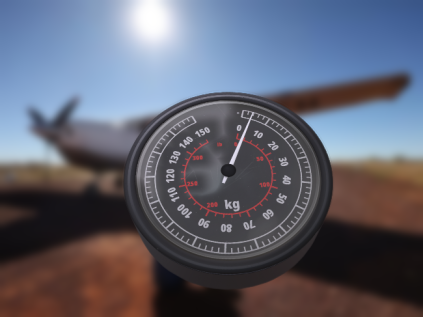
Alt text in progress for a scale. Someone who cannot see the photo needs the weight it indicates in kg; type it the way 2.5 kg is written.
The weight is 4 kg
